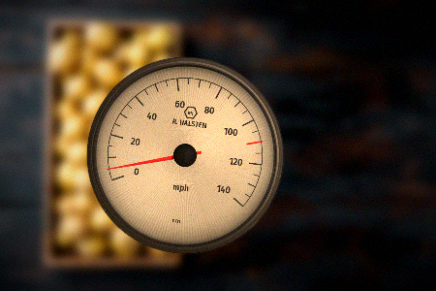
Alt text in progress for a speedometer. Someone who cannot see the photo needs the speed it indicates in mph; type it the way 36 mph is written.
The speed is 5 mph
